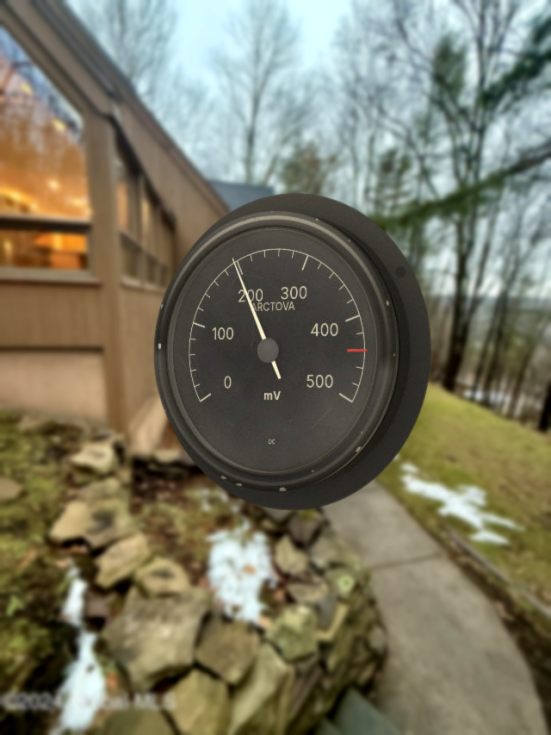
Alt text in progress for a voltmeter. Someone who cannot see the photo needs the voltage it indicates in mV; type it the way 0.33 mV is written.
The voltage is 200 mV
